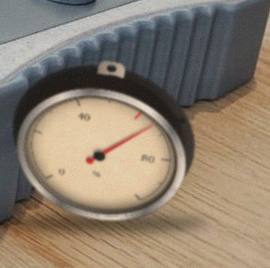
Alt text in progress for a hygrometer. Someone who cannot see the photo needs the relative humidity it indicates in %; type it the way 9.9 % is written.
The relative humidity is 65 %
